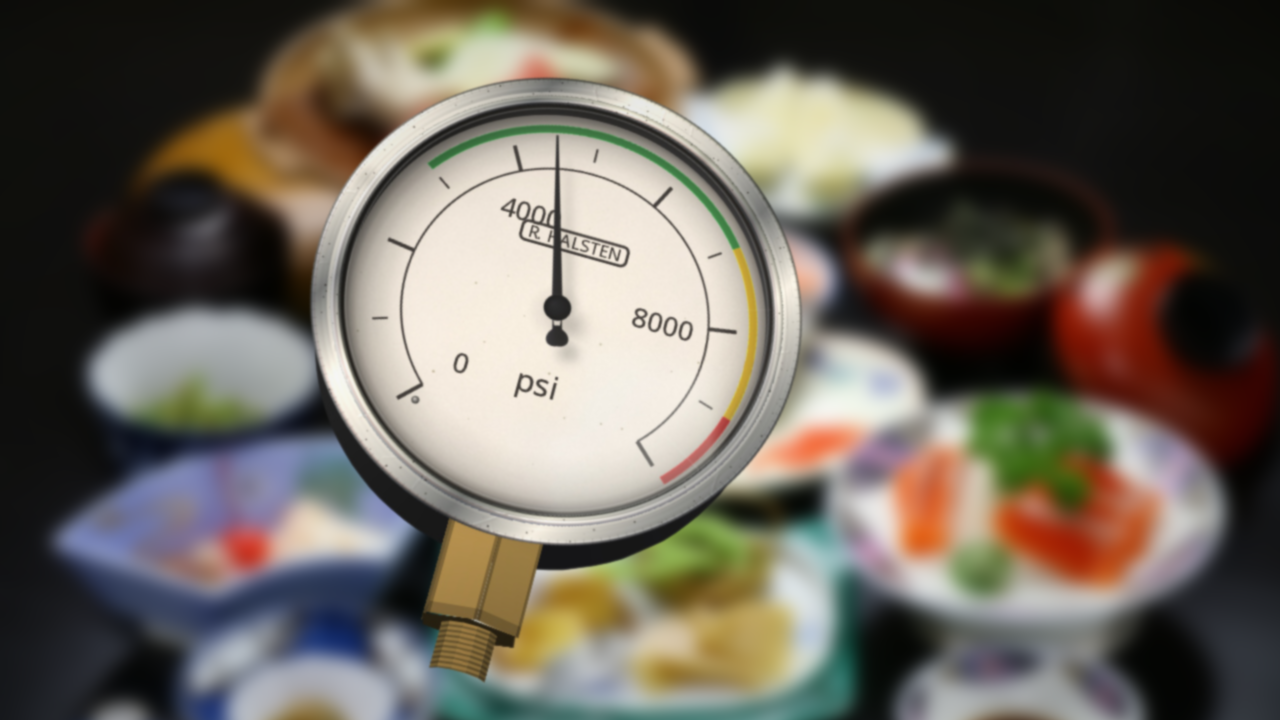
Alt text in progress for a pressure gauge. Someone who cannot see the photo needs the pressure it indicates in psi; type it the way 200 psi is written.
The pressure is 4500 psi
